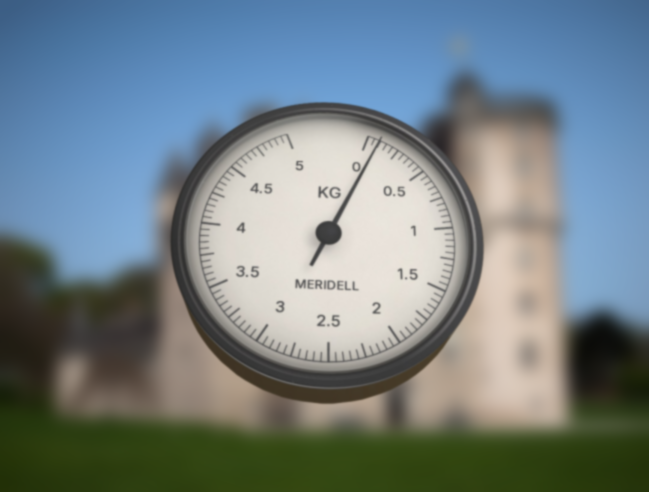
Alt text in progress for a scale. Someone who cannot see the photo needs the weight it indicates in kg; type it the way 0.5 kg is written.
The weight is 0.1 kg
